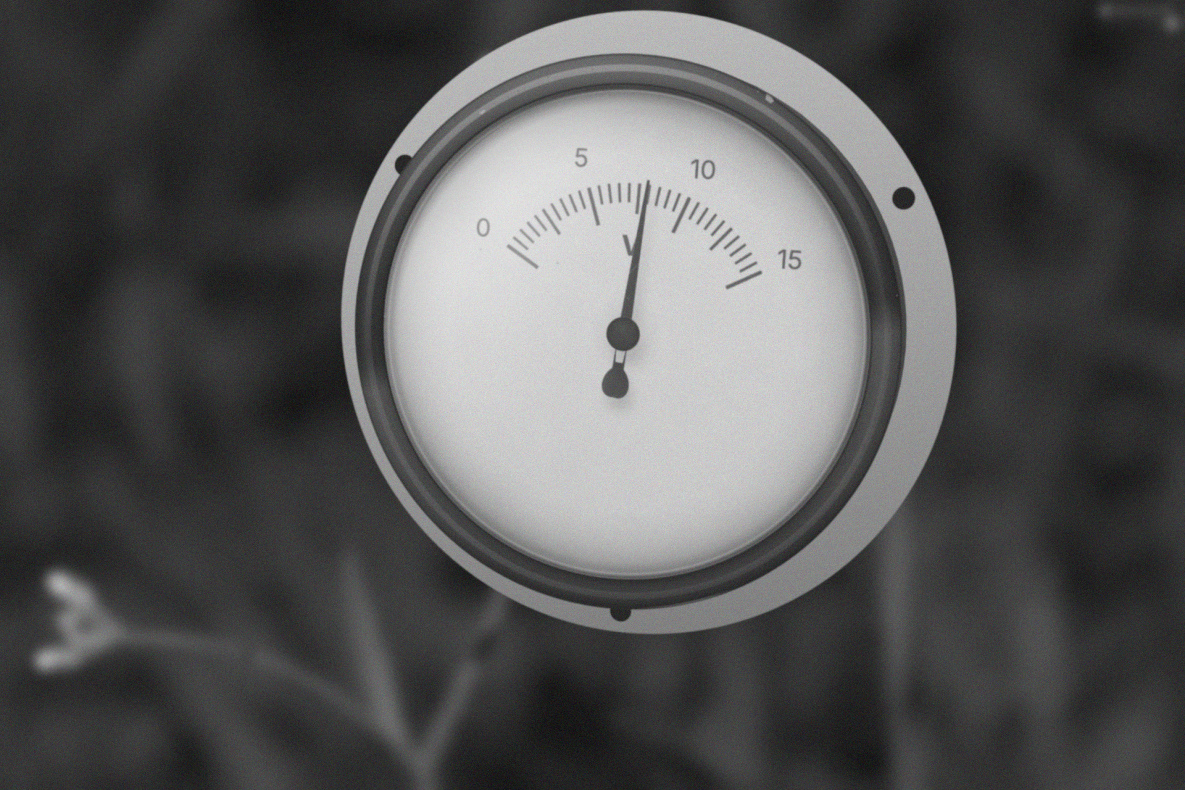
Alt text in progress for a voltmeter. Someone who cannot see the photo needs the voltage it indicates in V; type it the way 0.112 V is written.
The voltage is 8 V
